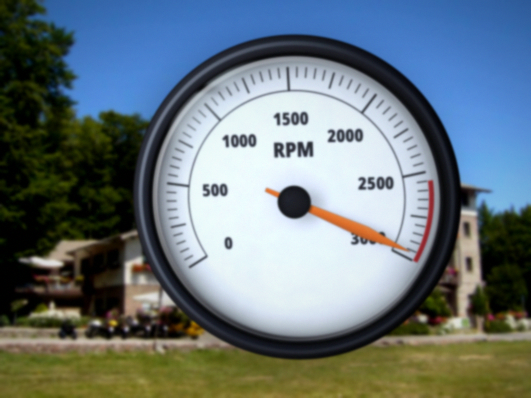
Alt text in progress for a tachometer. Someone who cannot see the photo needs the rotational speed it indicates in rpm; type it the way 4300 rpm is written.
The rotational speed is 2950 rpm
